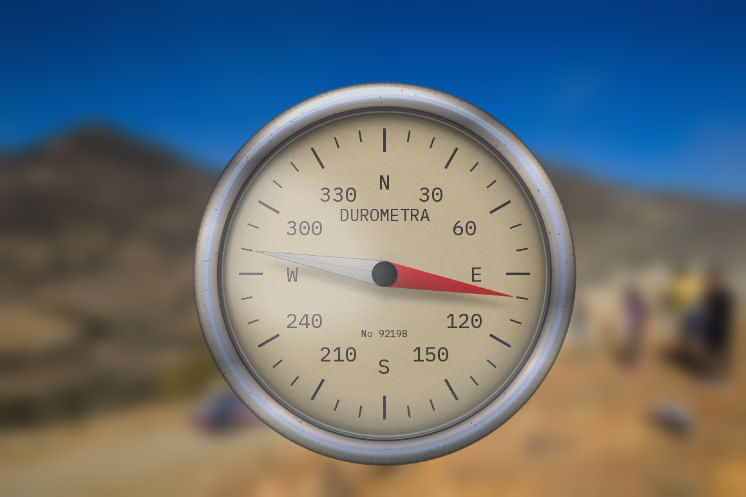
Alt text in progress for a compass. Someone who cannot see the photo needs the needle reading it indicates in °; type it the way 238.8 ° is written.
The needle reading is 100 °
